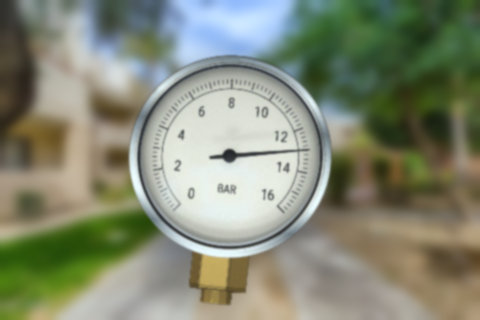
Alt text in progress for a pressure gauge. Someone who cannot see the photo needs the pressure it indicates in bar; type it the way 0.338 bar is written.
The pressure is 13 bar
